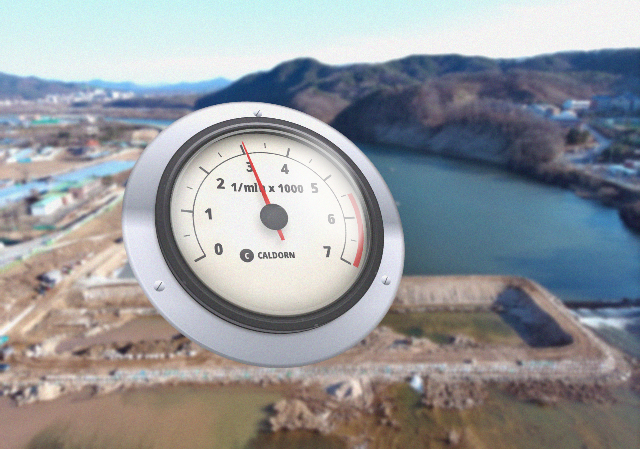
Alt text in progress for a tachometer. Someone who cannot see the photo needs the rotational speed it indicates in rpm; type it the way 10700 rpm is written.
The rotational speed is 3000 rpm
